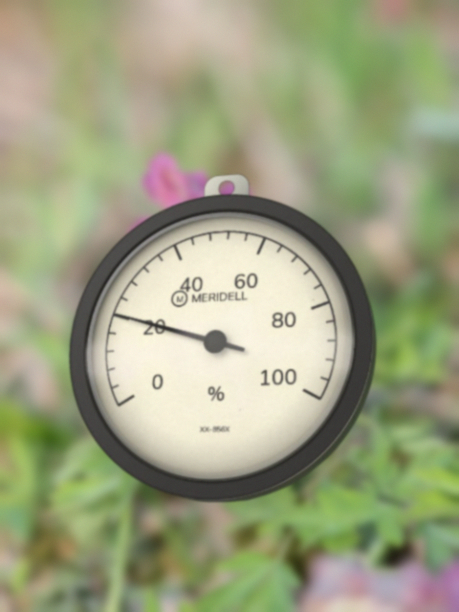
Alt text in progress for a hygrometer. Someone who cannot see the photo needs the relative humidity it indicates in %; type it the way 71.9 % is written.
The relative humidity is 20 %
